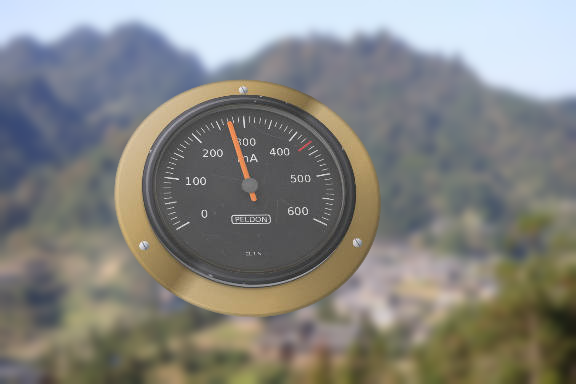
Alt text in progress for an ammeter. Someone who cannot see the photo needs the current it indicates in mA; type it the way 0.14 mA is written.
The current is 270 mA
